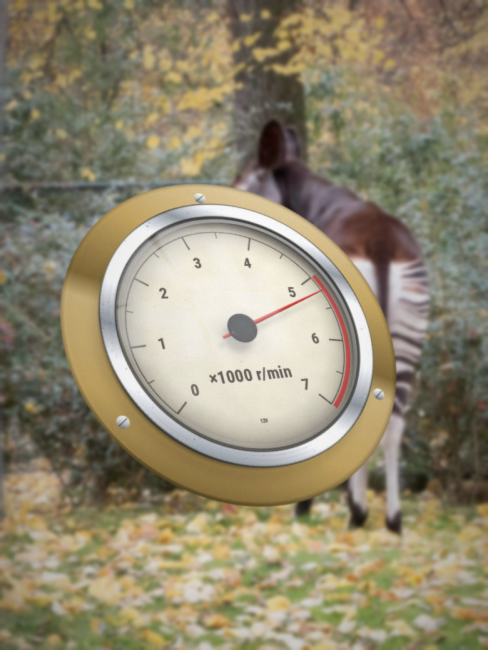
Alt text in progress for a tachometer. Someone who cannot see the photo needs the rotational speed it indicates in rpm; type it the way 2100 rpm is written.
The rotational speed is 5250 rpm
